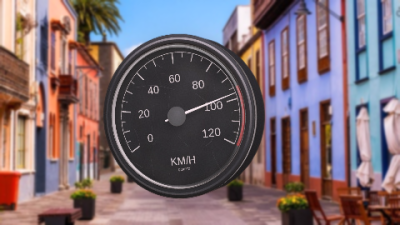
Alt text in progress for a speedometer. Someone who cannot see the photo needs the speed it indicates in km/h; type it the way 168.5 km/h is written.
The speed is 97.5 km/h
